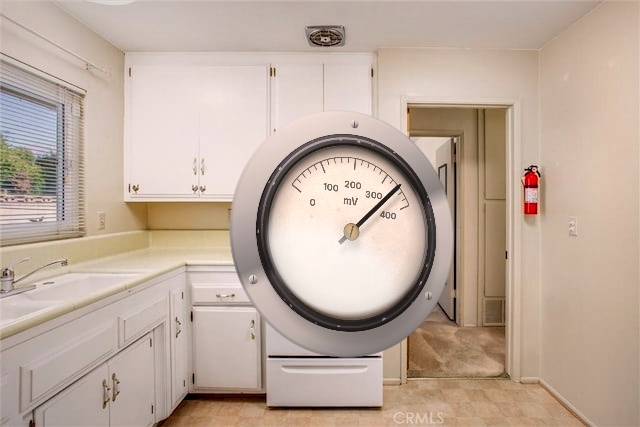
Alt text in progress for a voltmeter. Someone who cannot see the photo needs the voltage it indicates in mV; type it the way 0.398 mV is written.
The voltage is 340 mV
